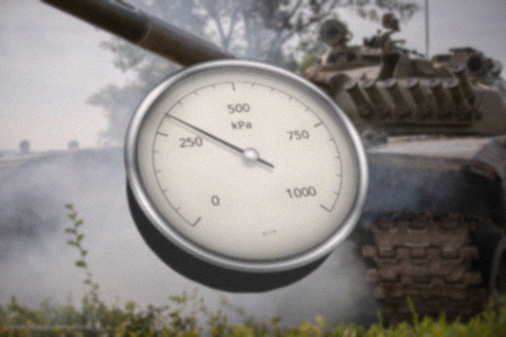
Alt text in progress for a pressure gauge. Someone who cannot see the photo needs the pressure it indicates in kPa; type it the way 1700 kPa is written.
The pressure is 300 kPa
